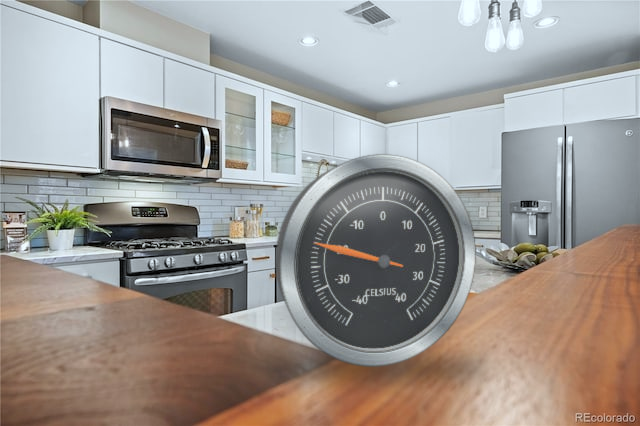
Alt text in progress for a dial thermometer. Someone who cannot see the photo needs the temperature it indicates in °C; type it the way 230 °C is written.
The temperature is -20 °C
